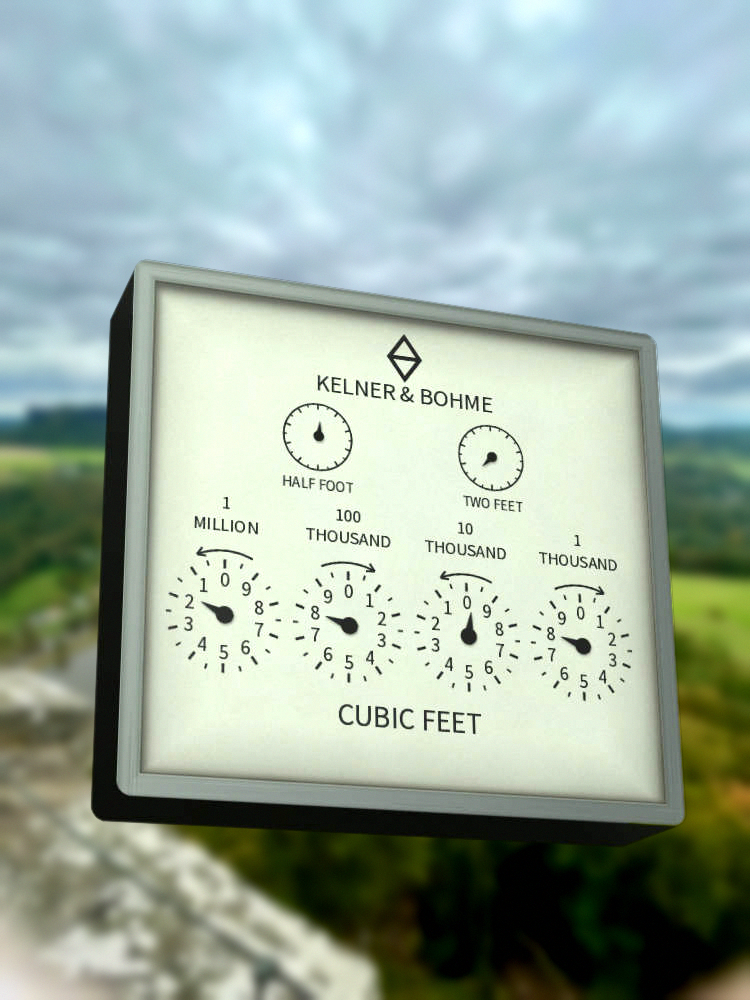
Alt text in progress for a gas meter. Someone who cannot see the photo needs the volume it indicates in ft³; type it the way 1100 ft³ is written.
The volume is 179800 ft³
